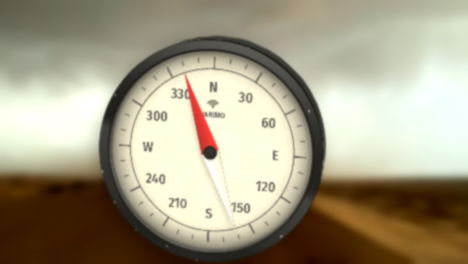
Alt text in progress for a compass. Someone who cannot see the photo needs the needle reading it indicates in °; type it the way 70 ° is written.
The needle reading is 340 °
